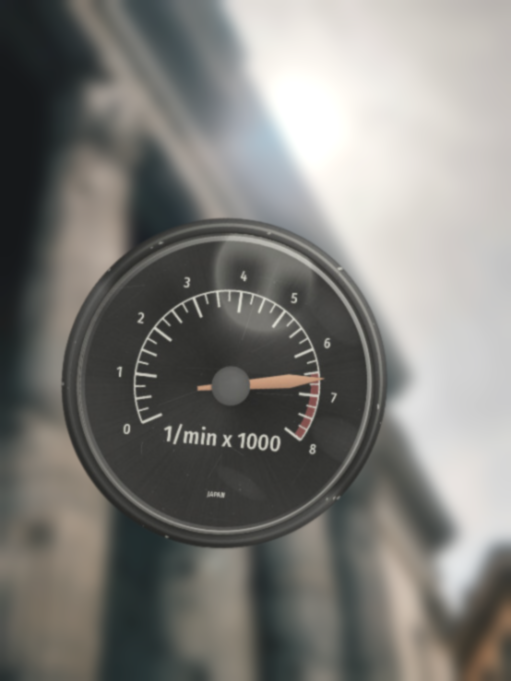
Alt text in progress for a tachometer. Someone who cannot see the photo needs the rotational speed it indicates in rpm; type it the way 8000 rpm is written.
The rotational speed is 6625 rpm
